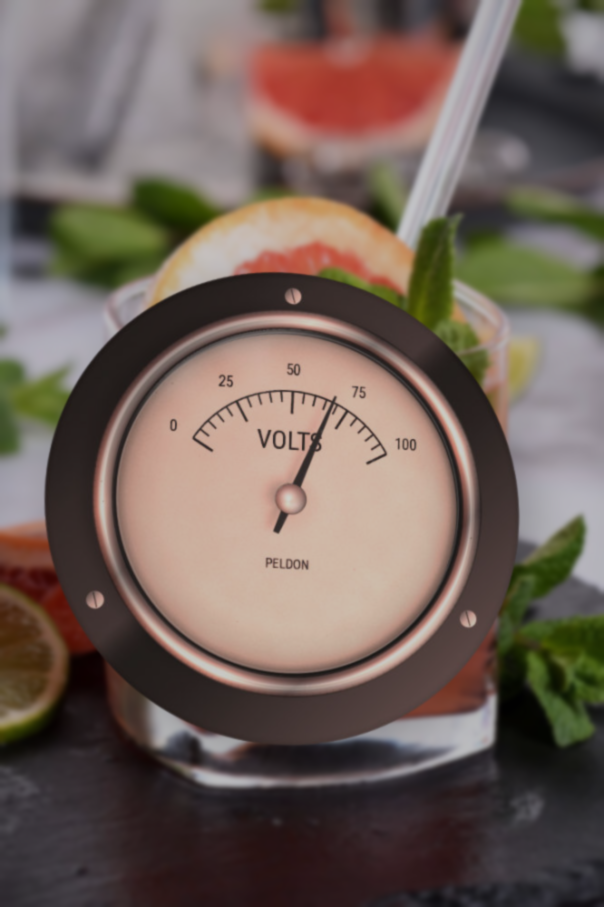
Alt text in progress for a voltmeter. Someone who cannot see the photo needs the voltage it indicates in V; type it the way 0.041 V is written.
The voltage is 67.5 V
